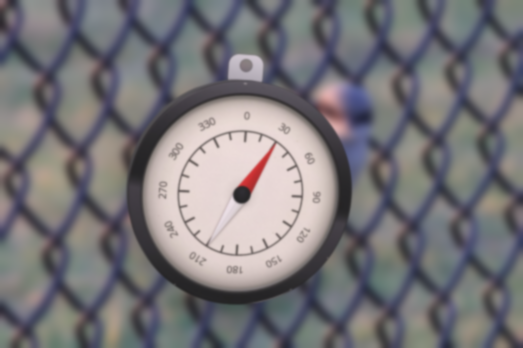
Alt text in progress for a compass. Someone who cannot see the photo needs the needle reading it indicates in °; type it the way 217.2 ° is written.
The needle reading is 30 °
